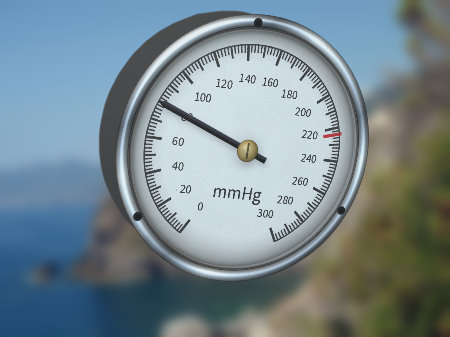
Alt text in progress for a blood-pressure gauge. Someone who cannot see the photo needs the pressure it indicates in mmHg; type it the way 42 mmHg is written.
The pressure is 80 mmHg
